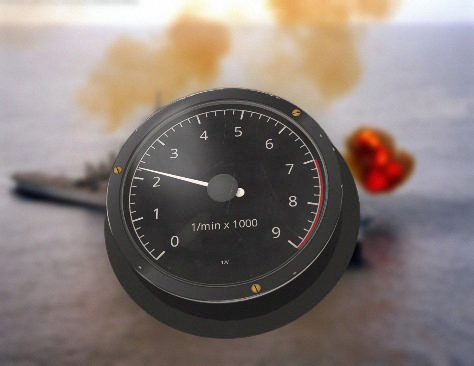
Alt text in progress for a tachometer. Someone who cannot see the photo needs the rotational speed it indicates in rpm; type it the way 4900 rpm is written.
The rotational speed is 2200 rpm
